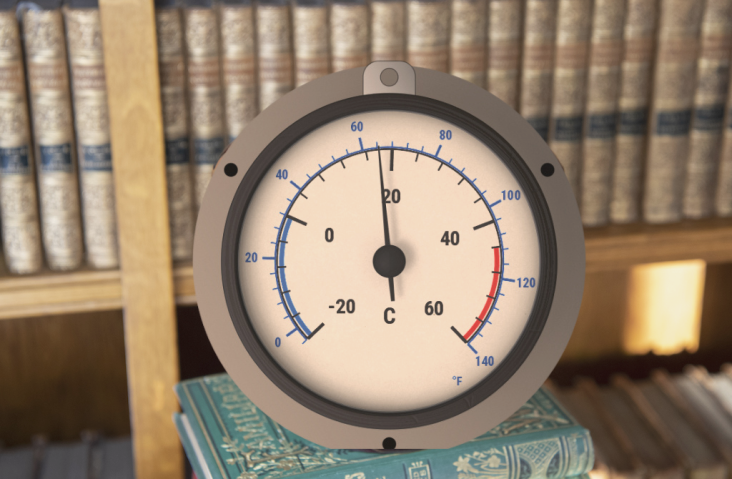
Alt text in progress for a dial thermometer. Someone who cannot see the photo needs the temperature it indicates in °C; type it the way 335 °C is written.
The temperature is 18 °C
